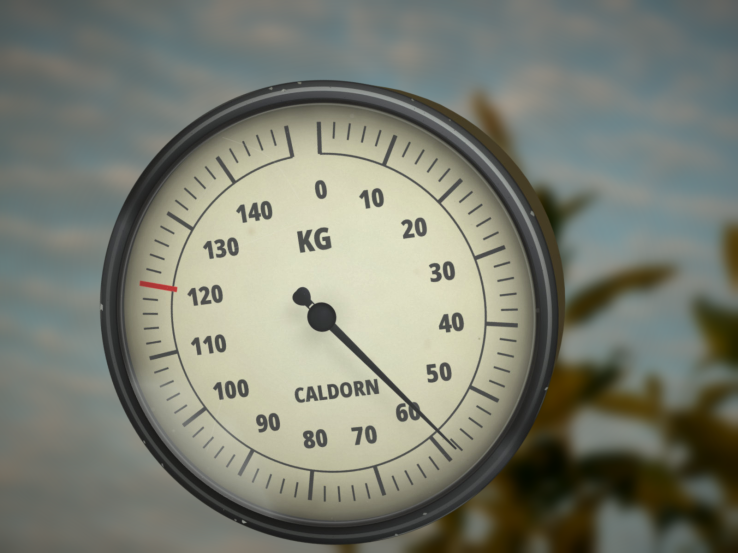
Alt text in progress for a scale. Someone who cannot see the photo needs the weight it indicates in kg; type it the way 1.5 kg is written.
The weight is 58 kg
